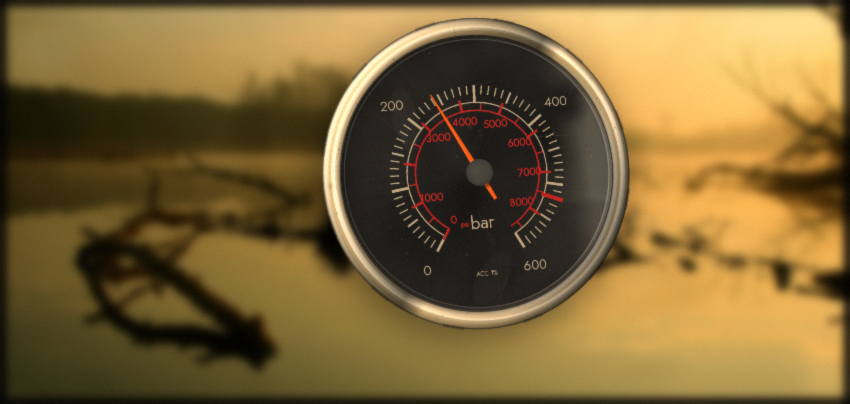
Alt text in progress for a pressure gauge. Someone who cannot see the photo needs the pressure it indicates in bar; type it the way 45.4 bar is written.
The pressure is 240 bar
